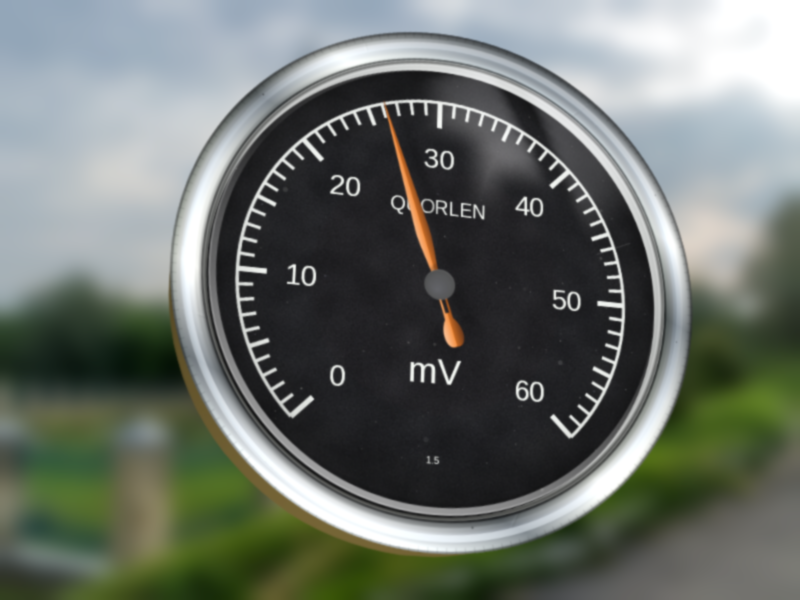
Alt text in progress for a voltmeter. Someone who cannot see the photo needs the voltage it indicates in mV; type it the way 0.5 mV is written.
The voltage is 26 mV
